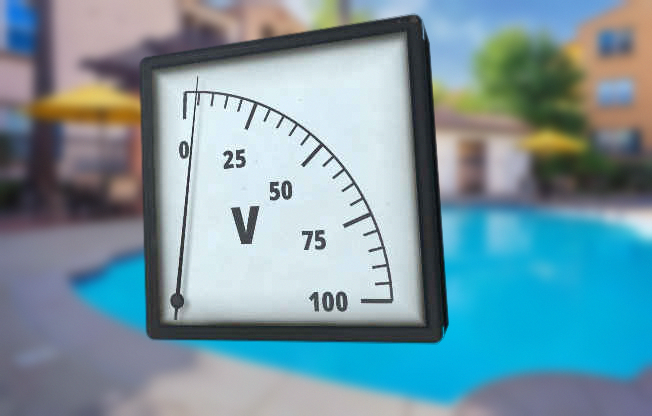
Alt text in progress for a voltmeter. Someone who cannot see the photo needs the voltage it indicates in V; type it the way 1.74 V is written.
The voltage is 5 V
